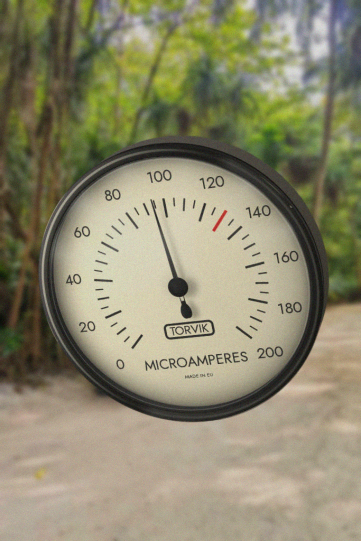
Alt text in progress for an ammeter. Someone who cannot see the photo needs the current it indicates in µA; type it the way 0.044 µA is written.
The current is 95 µA
